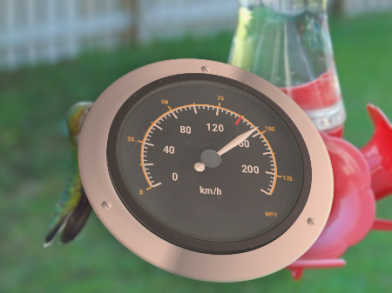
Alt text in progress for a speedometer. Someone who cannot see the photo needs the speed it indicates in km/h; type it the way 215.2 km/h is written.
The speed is 156 km/h
